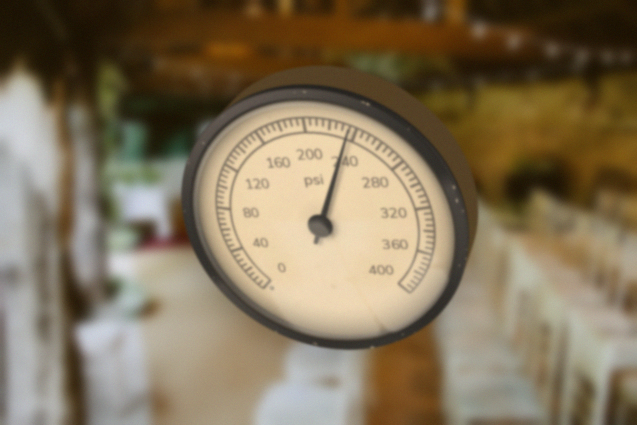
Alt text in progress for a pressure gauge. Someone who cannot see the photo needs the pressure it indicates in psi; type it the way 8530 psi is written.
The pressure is 235 psi
